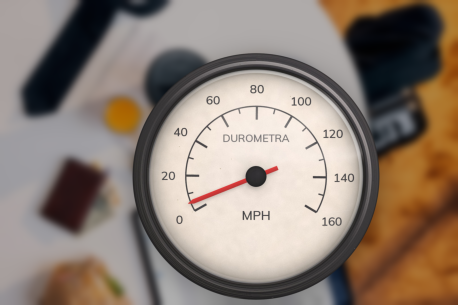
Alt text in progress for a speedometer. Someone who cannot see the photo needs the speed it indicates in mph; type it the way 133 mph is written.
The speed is 5 mph
